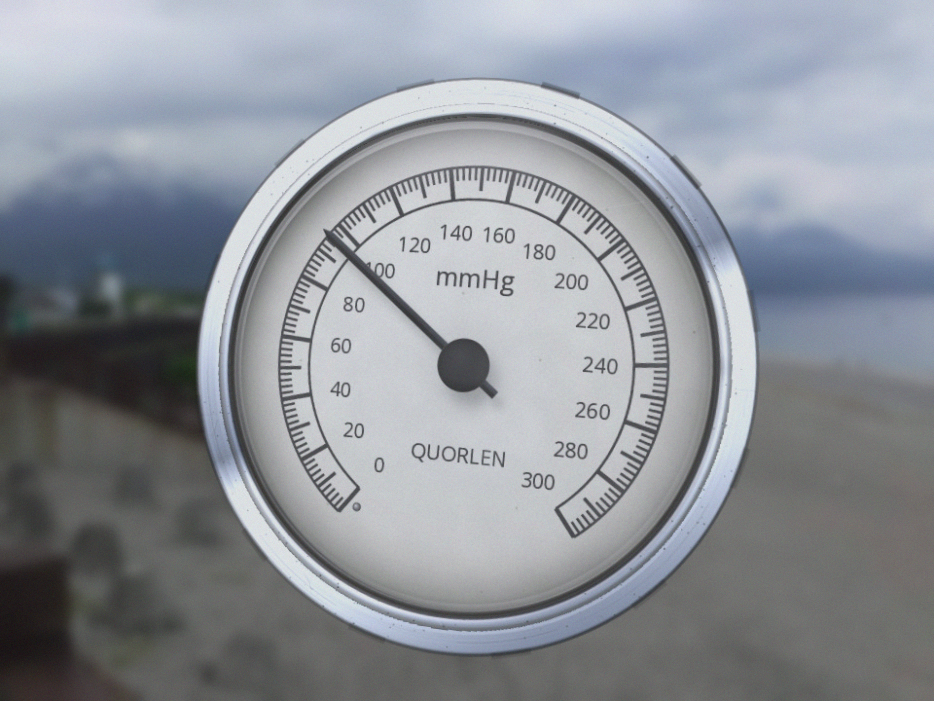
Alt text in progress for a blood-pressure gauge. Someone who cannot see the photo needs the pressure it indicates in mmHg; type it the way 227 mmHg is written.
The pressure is 96 mmHg
